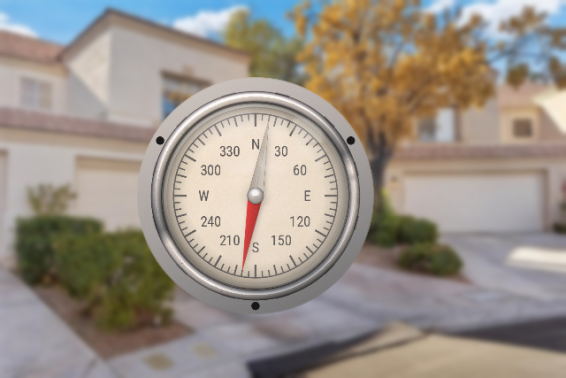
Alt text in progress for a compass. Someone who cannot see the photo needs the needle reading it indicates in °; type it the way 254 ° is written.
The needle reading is 190 °
